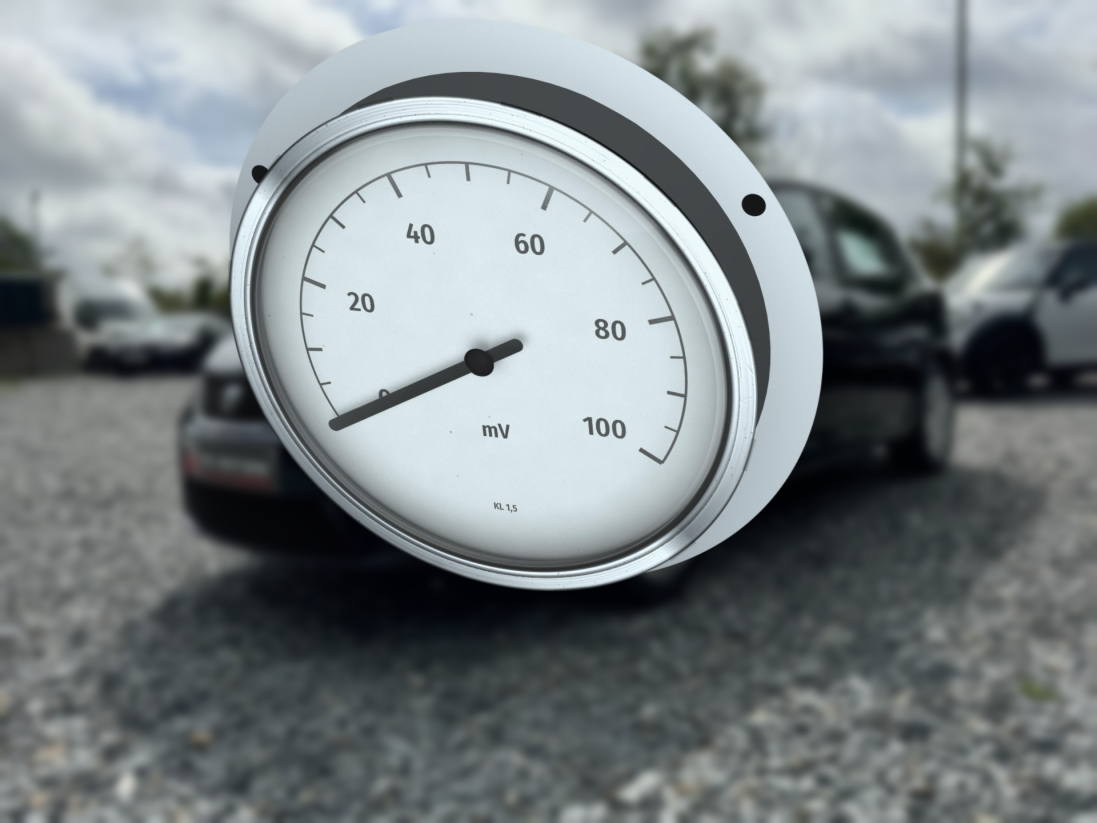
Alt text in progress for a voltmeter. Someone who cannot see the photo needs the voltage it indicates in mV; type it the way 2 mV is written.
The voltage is 0 mV
